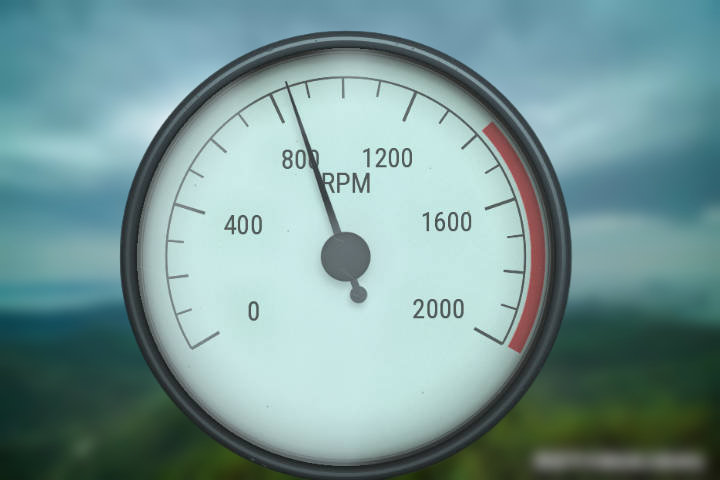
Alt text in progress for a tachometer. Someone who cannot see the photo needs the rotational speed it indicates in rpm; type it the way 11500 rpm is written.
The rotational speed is 850 rpm
